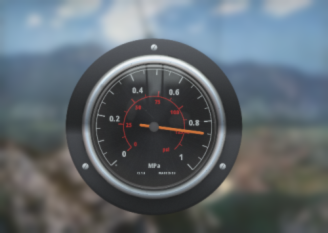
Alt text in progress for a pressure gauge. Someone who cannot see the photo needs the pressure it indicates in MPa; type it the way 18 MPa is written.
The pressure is 0.85 MPa
